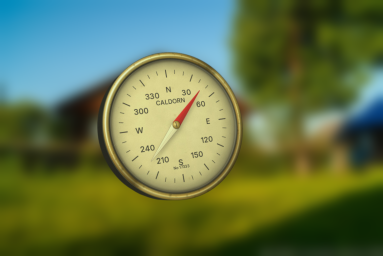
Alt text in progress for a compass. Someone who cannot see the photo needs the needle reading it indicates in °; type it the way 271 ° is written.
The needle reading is 45 °
